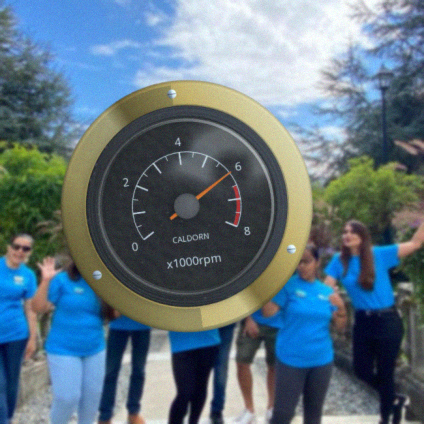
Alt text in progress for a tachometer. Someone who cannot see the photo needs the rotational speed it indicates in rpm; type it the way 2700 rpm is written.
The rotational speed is 6000 rpm
